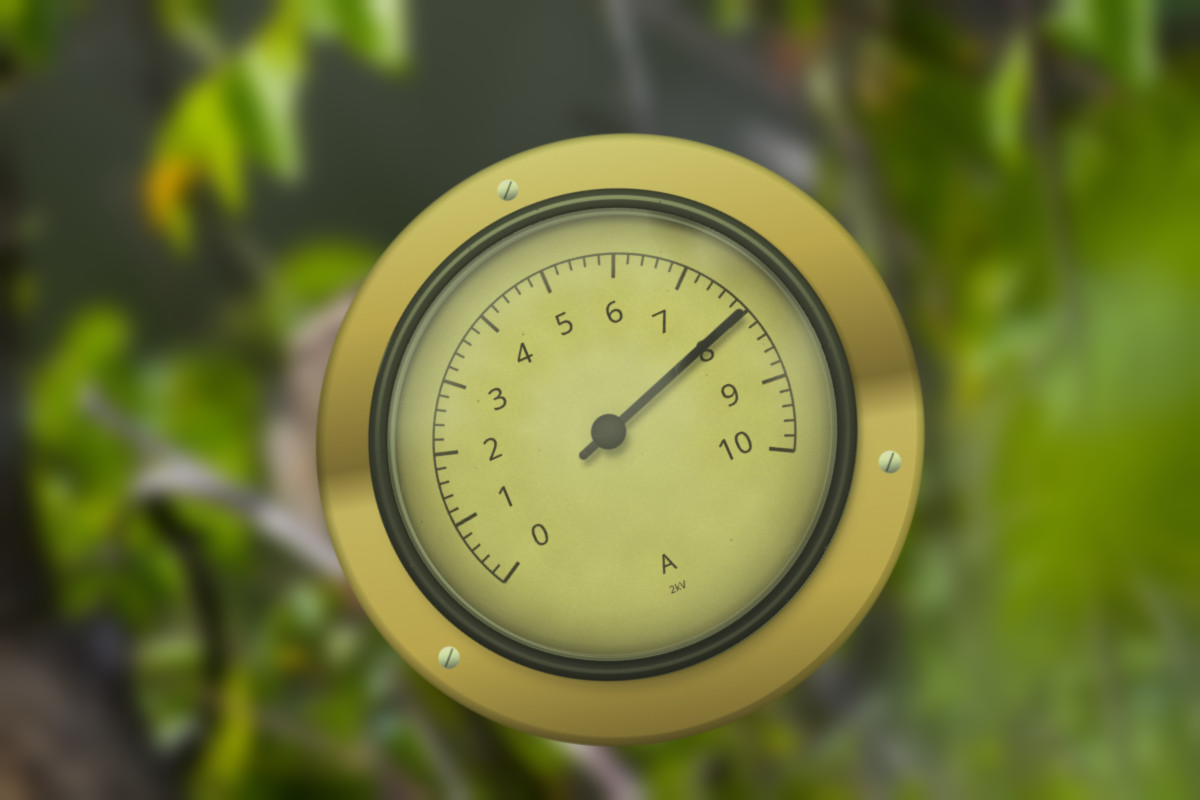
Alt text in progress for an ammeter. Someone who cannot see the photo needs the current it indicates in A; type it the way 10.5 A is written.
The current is 8 A
